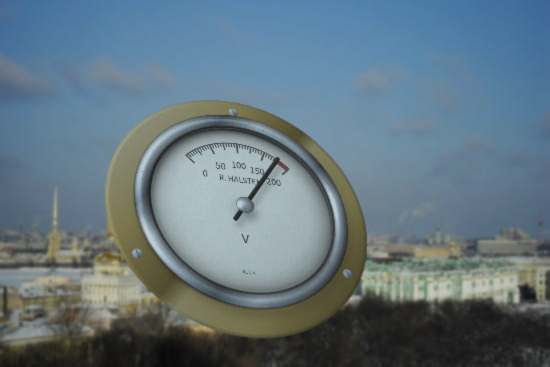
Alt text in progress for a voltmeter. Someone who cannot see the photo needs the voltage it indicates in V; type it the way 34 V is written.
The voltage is 175 V
